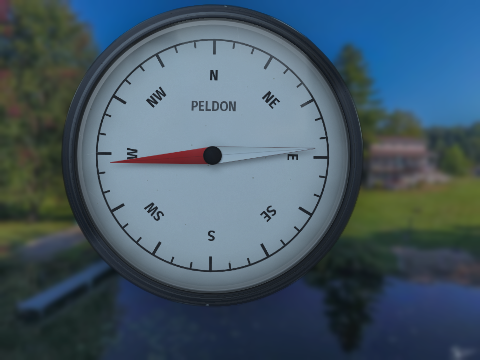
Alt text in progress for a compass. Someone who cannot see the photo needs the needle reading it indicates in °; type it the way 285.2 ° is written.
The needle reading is 265 °
